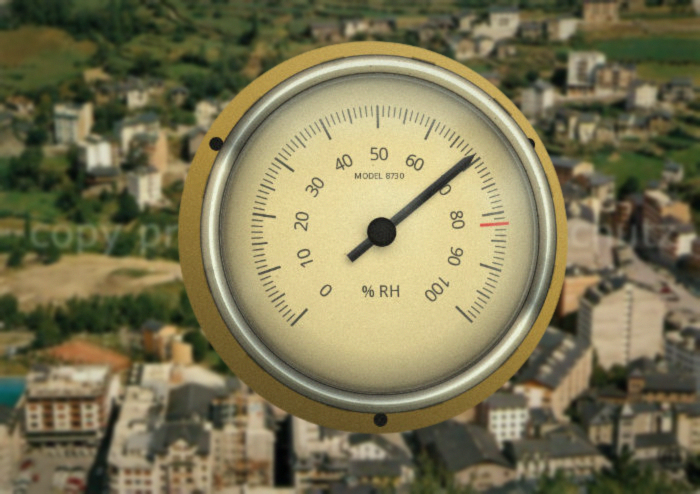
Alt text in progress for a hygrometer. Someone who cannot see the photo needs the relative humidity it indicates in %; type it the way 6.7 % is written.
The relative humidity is 69 %
